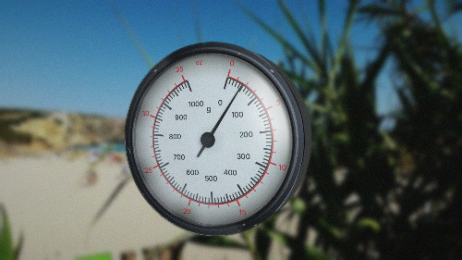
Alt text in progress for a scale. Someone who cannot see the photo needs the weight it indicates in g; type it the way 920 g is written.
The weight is 50 g
